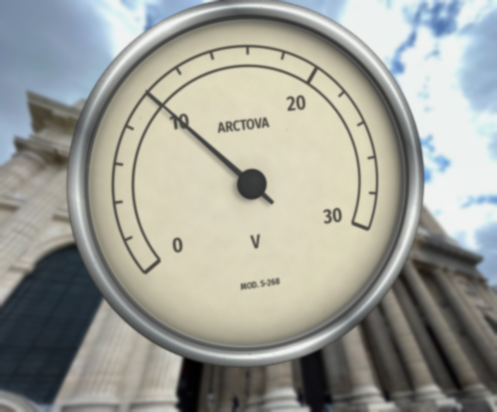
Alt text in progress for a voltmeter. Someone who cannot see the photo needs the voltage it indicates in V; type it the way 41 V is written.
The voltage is 10 V
